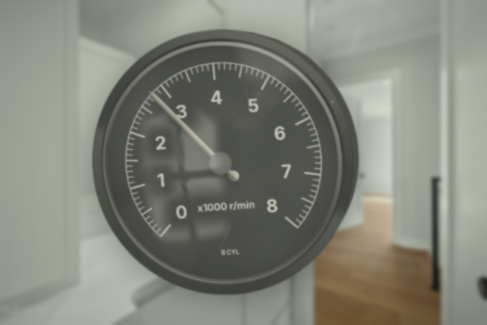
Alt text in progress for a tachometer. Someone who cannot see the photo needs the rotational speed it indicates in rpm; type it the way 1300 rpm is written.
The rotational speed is 2800 rpm
